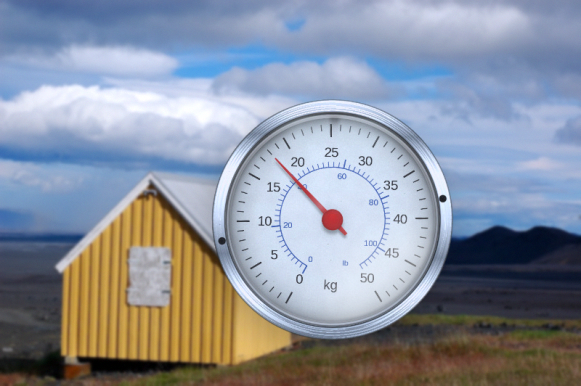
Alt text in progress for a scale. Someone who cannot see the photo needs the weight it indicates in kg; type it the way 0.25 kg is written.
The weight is 18 kg
